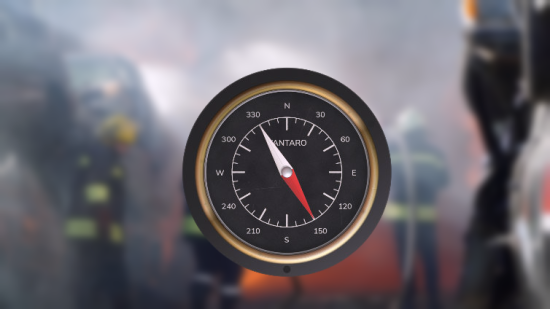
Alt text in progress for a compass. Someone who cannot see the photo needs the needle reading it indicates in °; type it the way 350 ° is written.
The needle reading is 150 °
